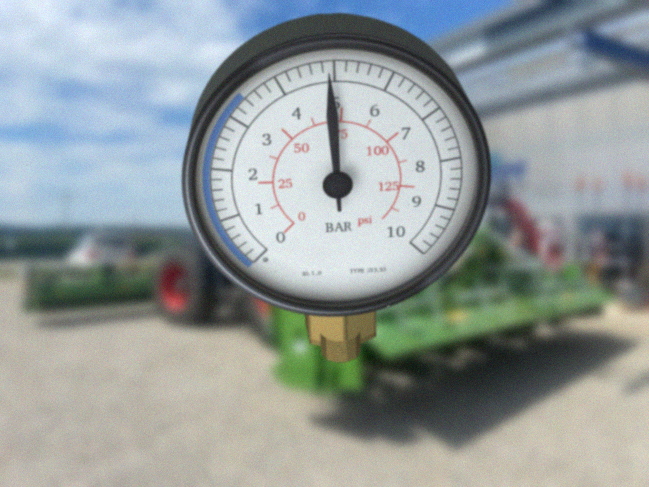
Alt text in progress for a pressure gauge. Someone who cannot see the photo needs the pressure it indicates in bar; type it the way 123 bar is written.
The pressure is 4.9 bar
